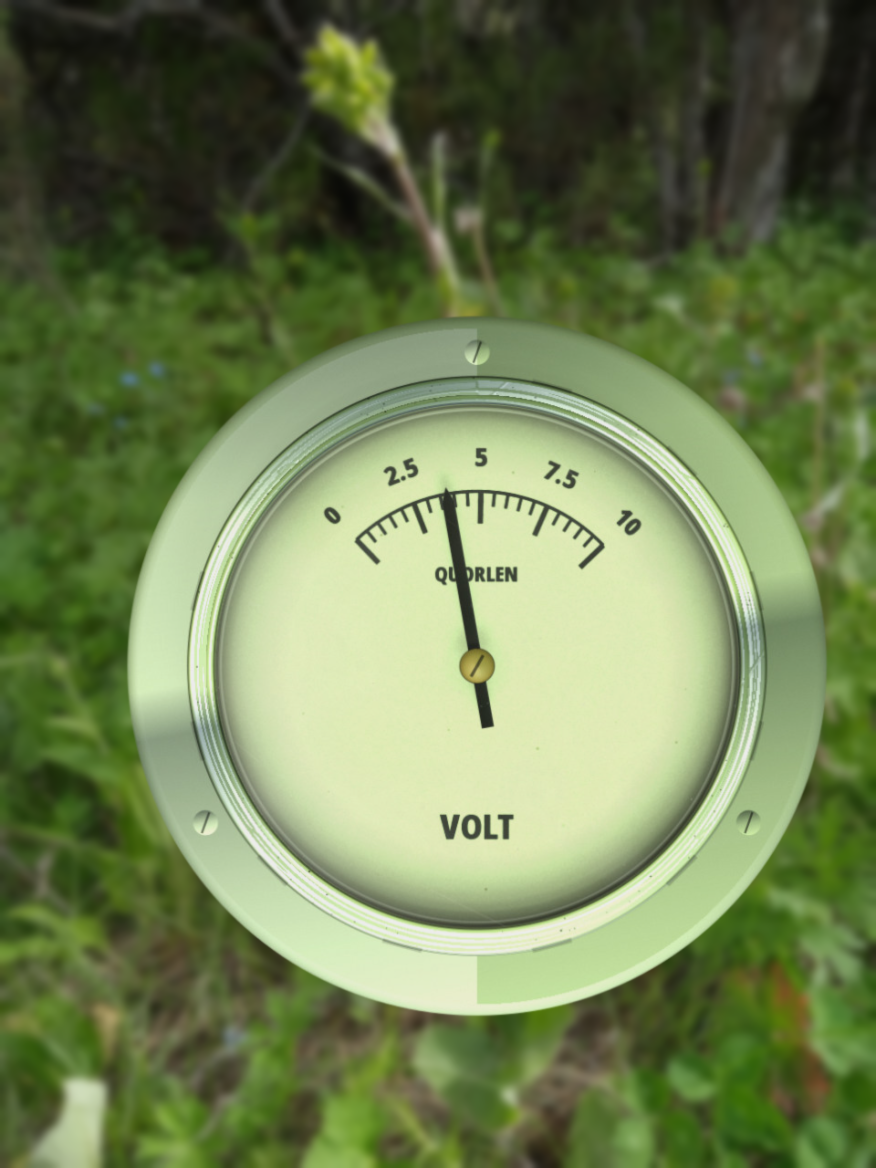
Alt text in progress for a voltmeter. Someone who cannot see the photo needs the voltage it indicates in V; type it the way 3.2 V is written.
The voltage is 3.75 V
